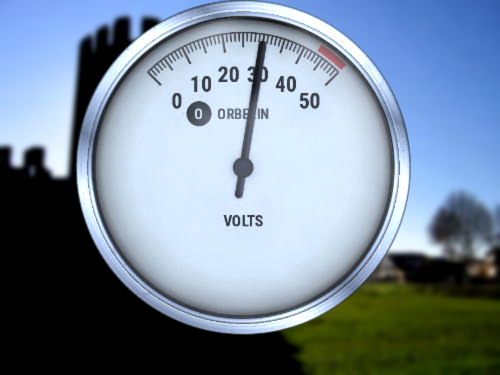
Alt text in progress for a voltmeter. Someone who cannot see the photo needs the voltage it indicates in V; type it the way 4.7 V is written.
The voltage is 30 V
